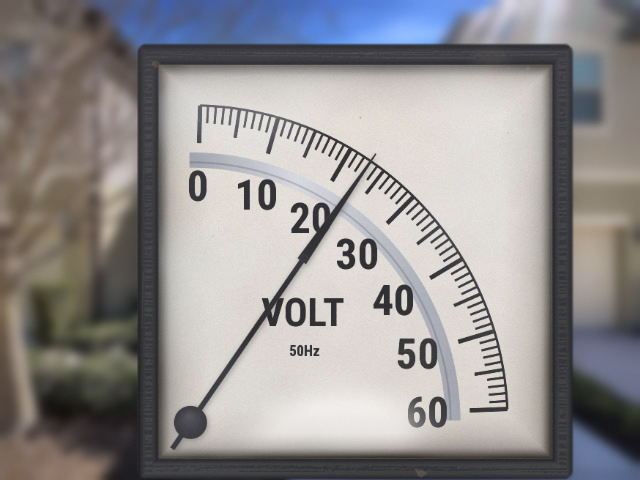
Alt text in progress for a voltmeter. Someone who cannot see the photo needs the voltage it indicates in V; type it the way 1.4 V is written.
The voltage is 23 V
